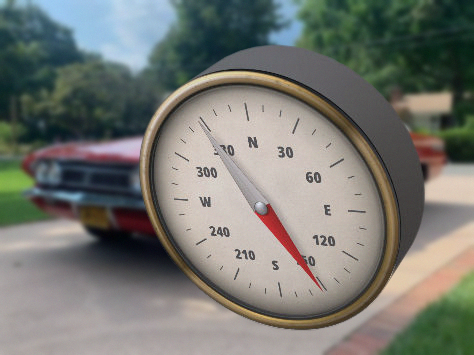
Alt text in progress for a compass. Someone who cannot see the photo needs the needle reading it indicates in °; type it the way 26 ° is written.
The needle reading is 150 °
